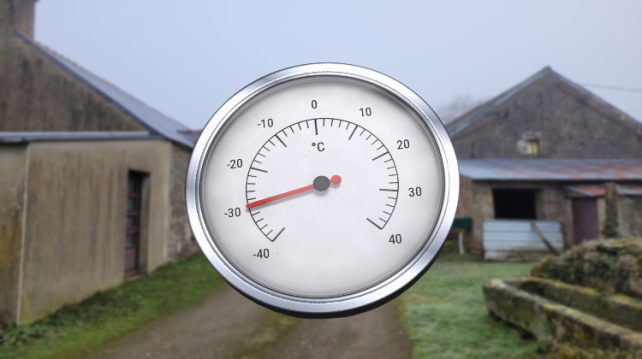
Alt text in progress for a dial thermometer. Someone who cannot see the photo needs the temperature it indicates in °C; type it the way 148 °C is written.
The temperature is -30 °C
